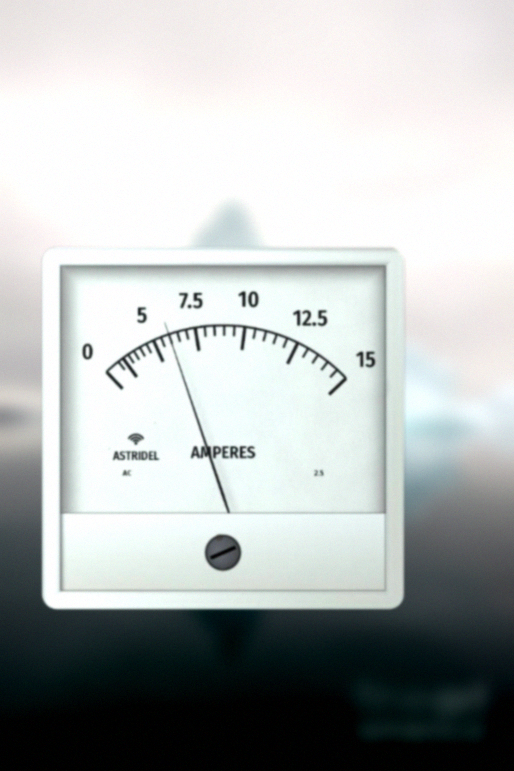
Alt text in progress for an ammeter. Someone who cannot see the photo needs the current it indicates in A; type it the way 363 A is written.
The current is 6 A
